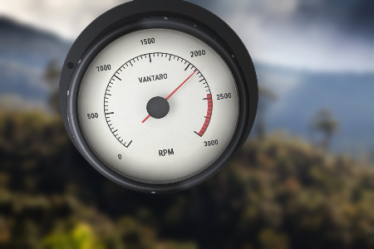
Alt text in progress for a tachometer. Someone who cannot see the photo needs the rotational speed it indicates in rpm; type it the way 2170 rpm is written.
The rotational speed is 2100 rpm
